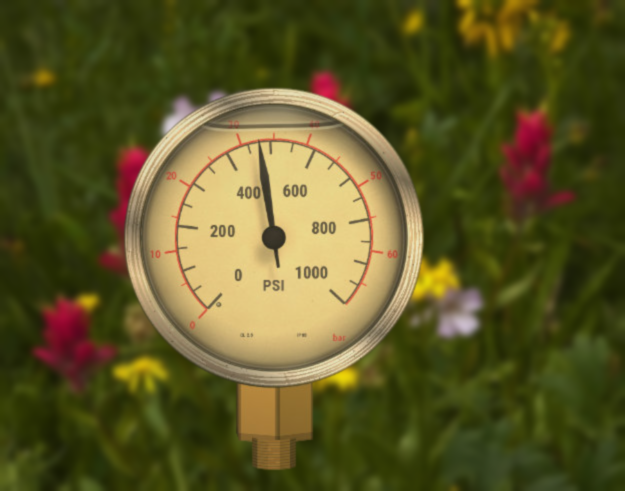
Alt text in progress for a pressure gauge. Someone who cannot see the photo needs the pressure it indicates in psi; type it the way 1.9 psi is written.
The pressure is 475 psi
